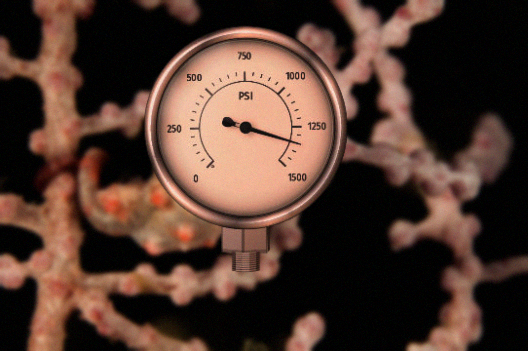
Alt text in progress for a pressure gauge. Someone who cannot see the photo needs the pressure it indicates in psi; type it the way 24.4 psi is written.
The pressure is 1350 psi
